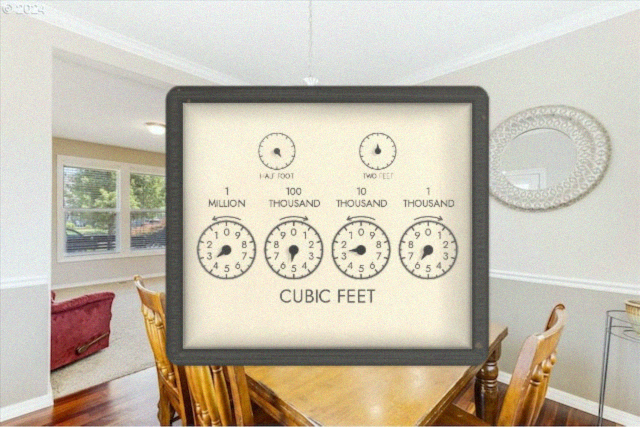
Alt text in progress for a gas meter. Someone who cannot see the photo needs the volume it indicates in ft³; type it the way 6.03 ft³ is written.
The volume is 352600 ft³
